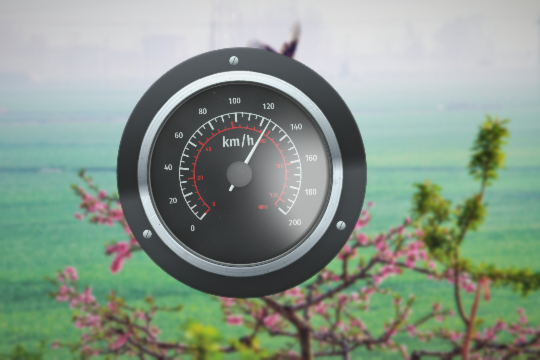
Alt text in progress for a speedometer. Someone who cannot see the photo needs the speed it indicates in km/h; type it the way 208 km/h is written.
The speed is 125 km/h
